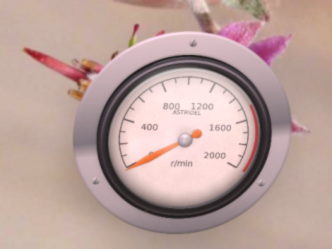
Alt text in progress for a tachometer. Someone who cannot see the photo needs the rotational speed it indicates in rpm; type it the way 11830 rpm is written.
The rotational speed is 0 rpm
